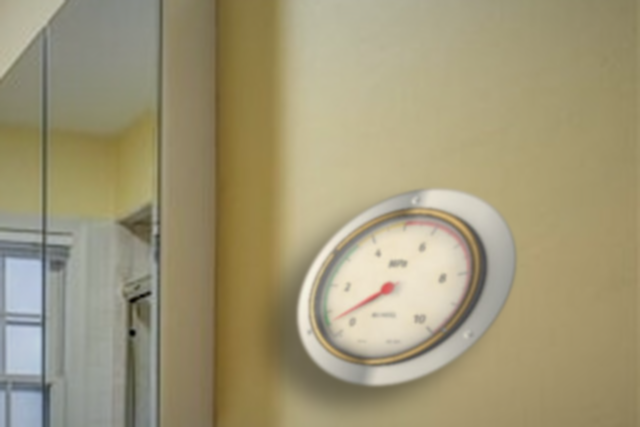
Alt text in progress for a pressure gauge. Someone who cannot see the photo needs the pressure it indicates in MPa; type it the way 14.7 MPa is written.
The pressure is 0.5 MPa
